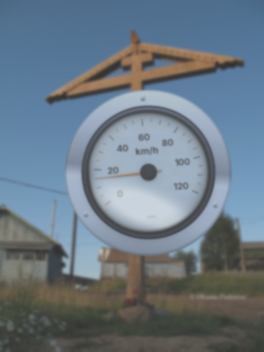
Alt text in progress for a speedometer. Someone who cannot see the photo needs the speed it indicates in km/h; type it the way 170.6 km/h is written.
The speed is 15 km/h
